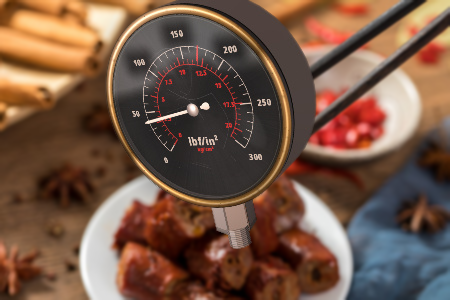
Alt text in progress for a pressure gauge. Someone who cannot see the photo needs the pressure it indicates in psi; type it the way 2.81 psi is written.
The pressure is 40 psi
